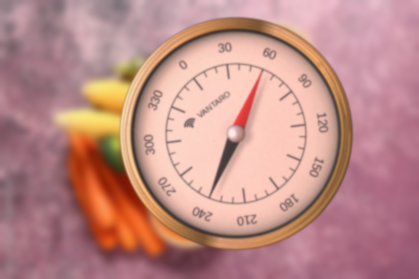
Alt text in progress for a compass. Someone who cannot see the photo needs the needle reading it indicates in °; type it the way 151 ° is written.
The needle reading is 60 °
